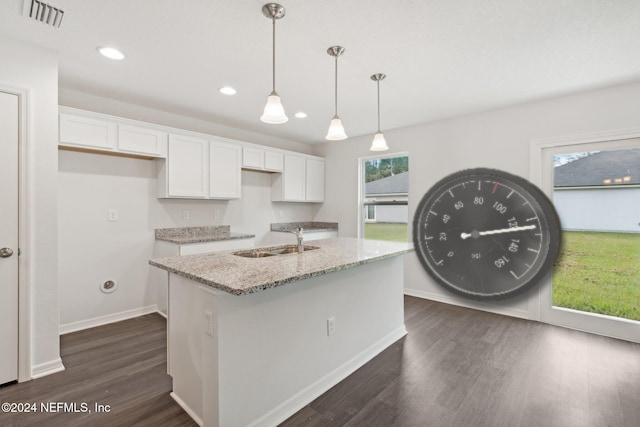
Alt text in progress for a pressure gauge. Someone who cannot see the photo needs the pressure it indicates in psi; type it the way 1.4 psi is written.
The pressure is 125 psi
